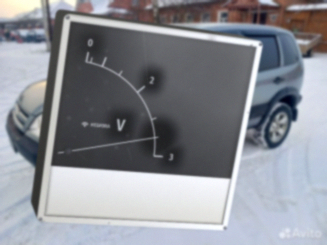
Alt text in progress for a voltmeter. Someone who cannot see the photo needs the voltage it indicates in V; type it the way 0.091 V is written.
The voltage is 2.75 V
